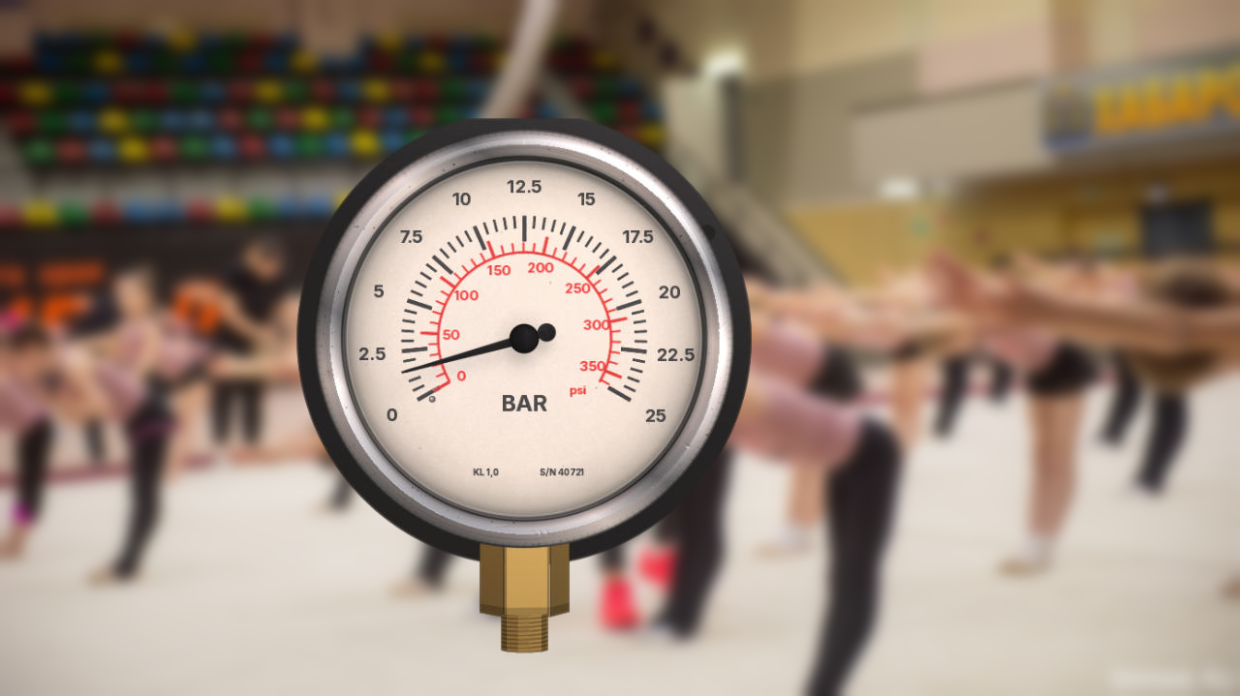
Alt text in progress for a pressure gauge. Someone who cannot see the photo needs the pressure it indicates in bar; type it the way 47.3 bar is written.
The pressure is 1.5 bar
